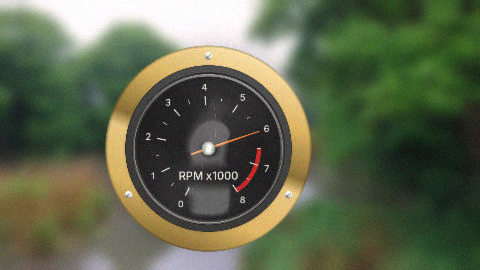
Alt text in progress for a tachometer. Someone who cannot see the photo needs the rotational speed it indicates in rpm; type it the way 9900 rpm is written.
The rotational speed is 6000 rpm
